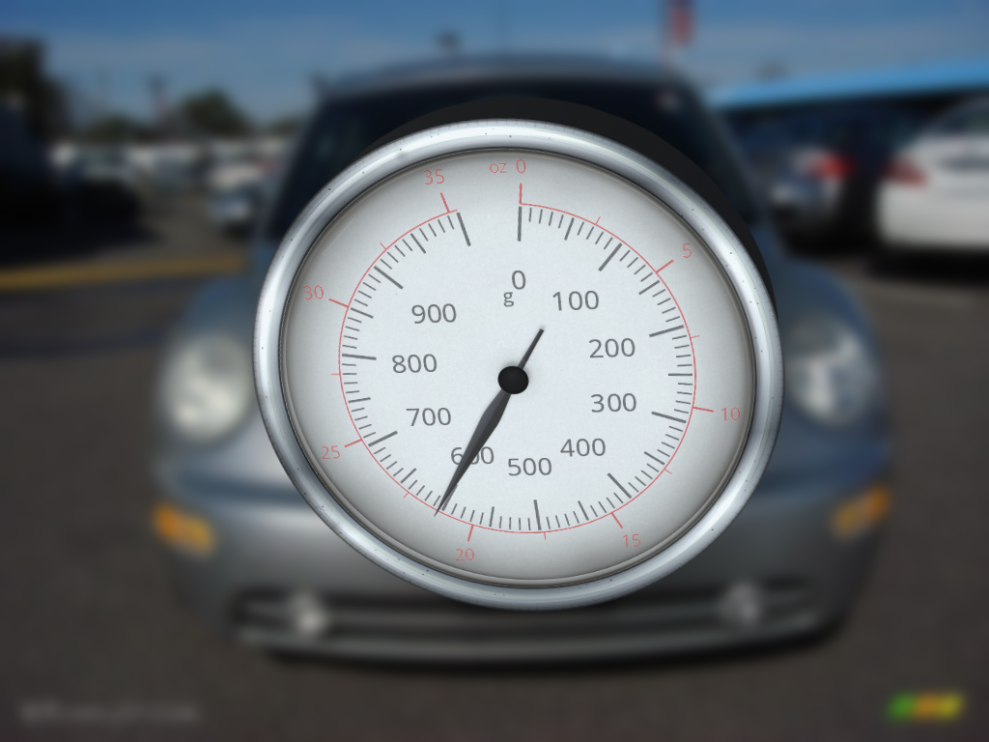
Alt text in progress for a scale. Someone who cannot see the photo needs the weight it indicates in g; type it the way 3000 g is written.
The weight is 605 g
